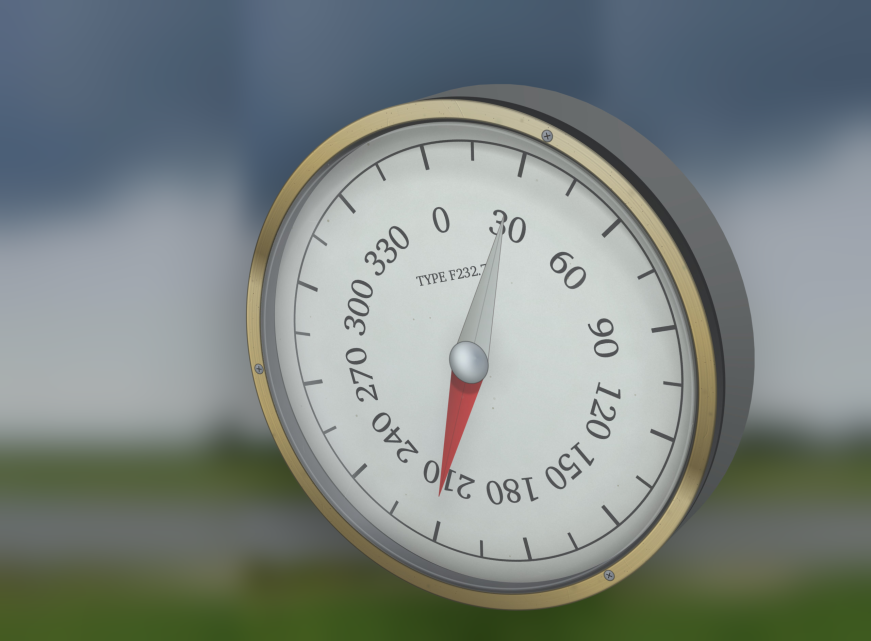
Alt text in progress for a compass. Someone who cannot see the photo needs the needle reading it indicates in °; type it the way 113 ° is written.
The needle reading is 210 °
